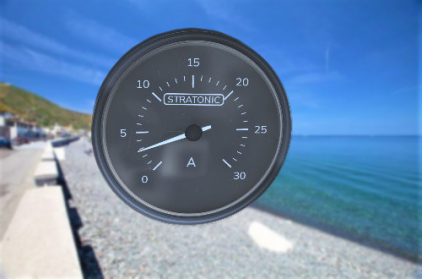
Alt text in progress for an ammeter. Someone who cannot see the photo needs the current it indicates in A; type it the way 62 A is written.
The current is 3 A
